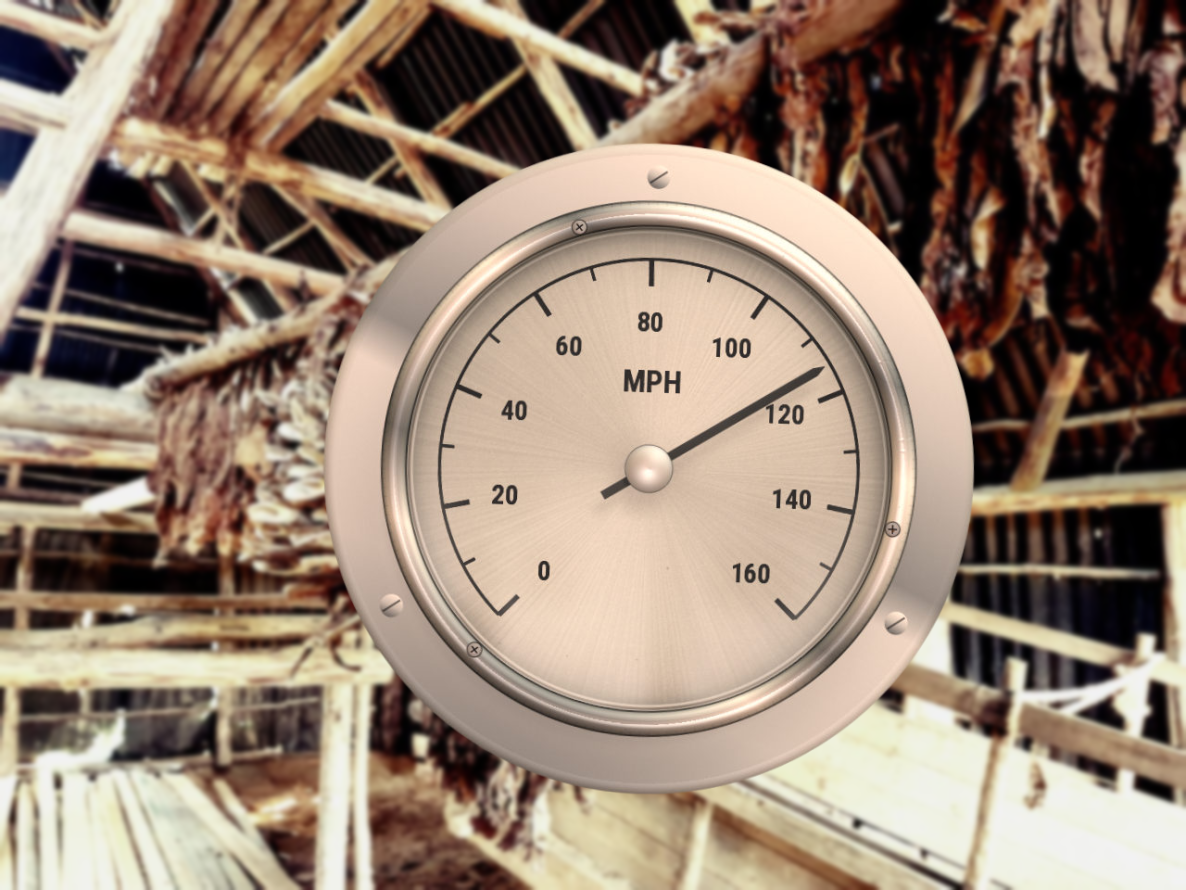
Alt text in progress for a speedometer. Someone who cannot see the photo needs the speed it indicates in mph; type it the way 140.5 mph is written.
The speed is 115 mph
